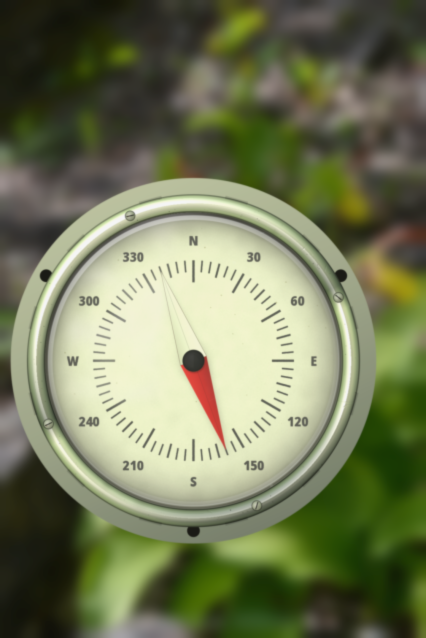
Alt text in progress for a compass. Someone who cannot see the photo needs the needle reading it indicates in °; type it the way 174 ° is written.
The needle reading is 160 °
